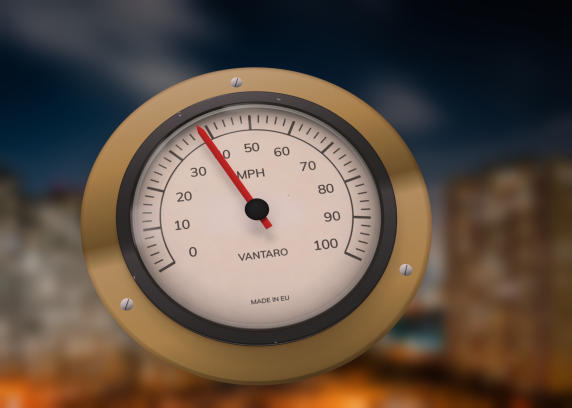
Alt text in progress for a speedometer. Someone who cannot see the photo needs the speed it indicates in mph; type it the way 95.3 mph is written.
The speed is 38 mph
